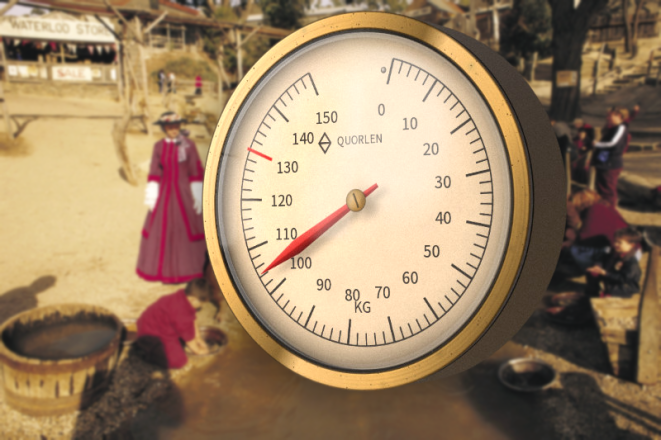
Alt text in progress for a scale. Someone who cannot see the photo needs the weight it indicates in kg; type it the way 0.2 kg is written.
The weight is 104 kg
